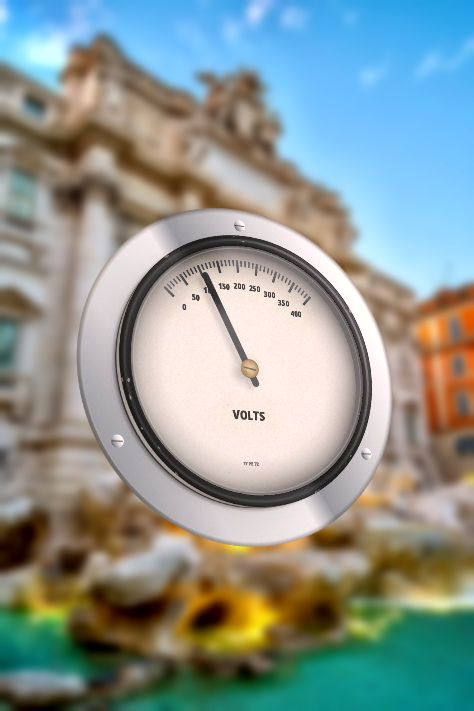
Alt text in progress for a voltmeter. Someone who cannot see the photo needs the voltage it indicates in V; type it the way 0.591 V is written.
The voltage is 100 V
